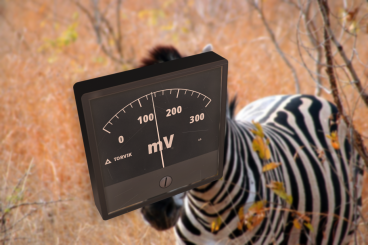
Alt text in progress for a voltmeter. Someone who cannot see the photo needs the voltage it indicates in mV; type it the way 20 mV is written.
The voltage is 130 mV
